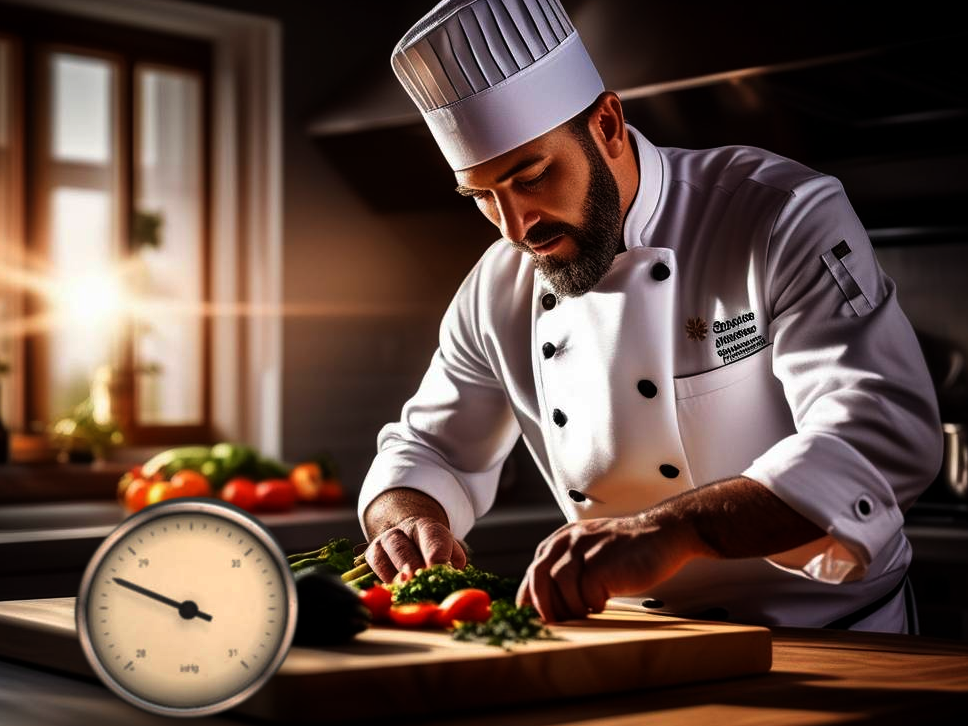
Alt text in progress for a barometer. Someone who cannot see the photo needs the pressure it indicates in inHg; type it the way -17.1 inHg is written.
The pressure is 28.75 inHg
